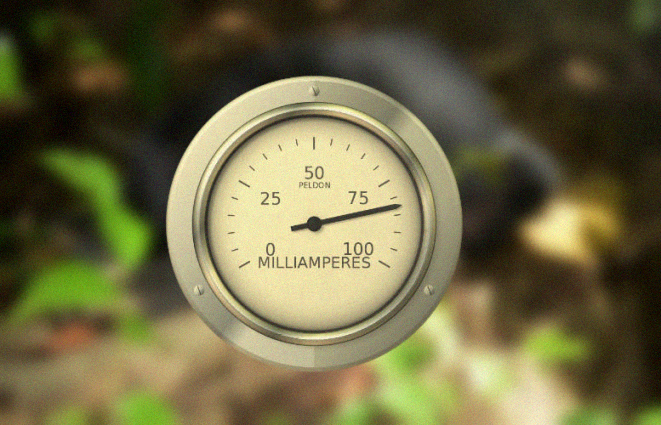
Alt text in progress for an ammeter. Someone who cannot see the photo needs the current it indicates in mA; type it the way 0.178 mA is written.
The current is 82.5 mA
